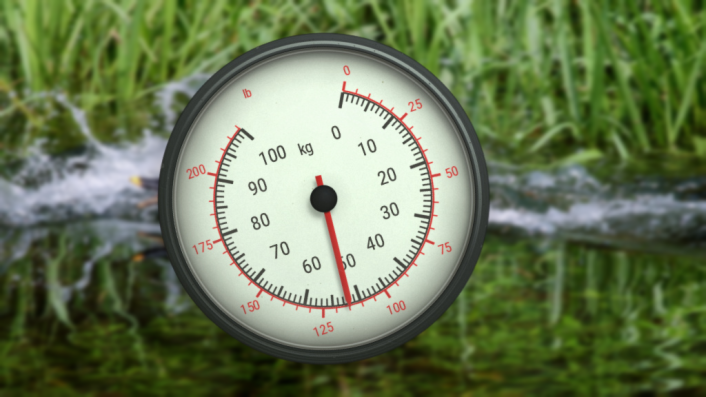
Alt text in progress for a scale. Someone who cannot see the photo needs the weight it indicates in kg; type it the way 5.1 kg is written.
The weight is 52 kg
